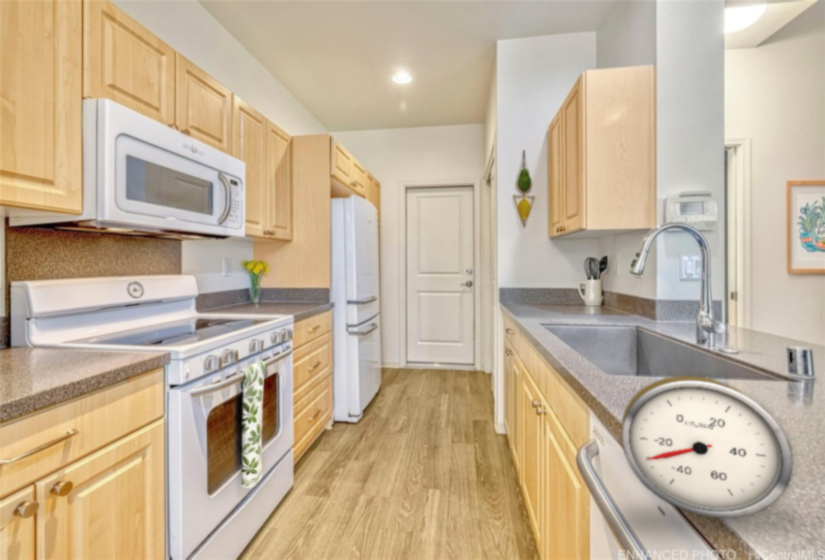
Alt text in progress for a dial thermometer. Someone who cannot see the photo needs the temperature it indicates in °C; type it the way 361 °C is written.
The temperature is -28 °C
